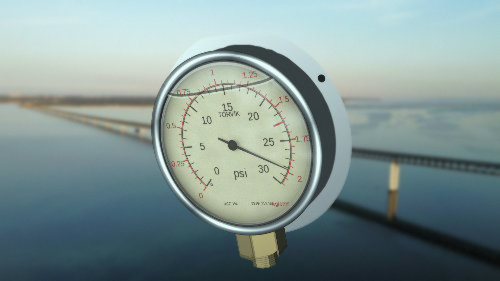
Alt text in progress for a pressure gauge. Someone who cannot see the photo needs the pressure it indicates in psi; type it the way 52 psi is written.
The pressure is 28 psi
